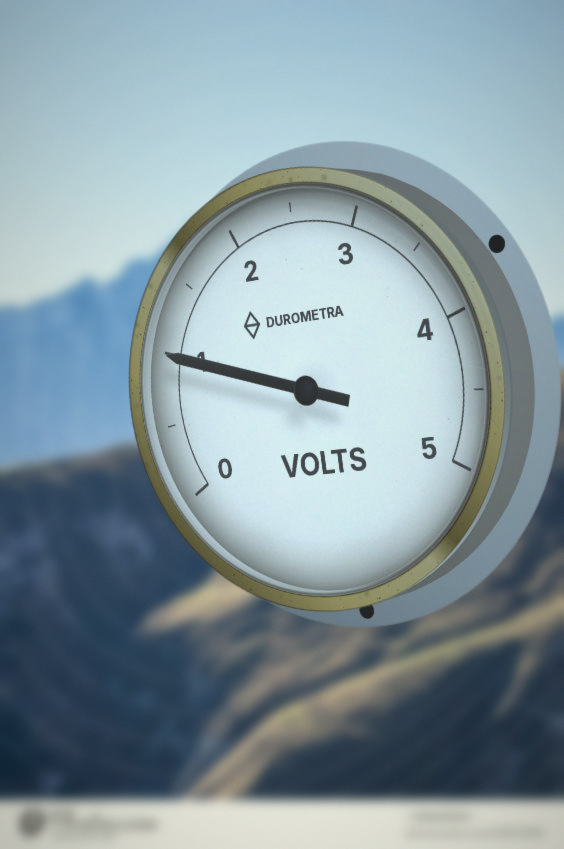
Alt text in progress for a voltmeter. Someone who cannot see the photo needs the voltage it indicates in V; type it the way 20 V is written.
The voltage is 1 V
